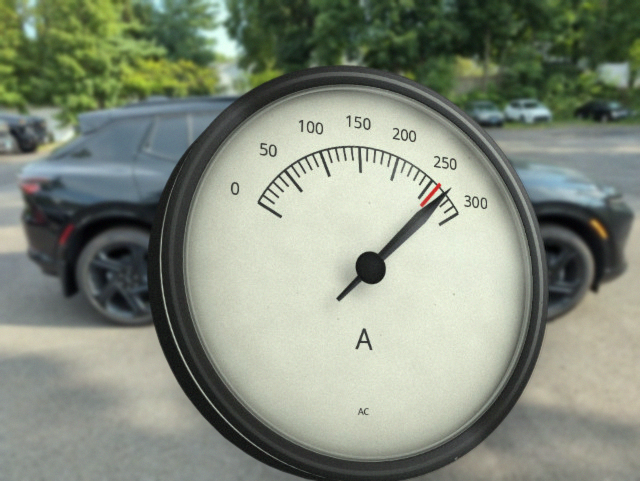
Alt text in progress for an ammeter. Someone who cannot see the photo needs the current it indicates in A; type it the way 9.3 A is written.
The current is 270 A
